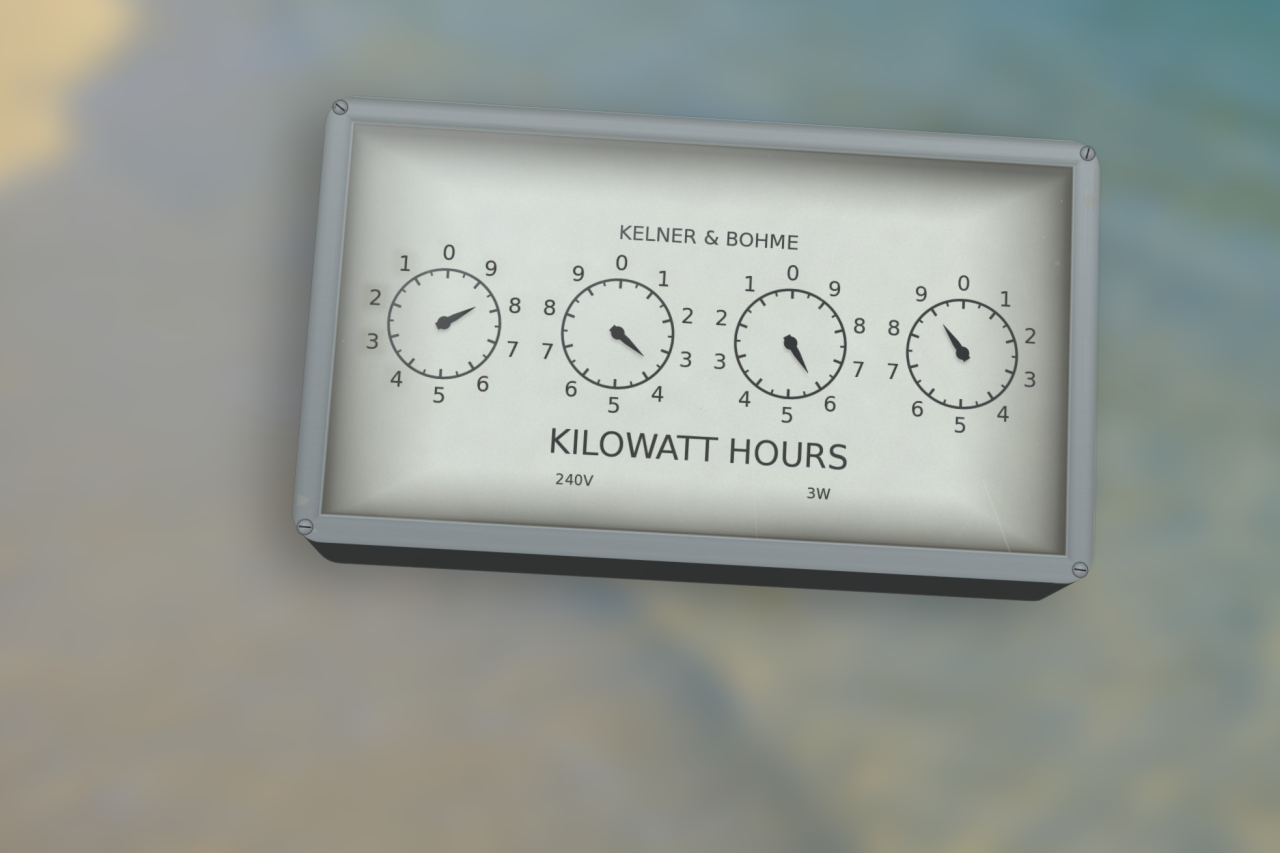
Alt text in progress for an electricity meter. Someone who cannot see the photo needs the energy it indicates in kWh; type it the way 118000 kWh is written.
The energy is 8359 kWh
